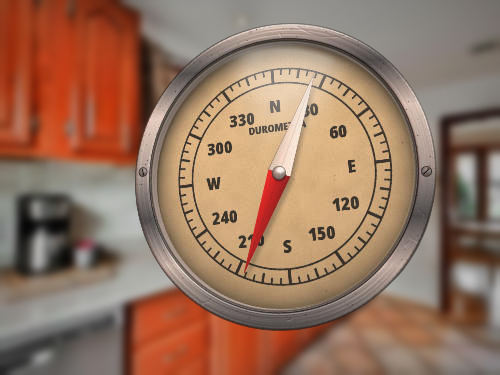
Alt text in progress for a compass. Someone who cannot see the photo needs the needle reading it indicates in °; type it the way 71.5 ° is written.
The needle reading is 205 °
